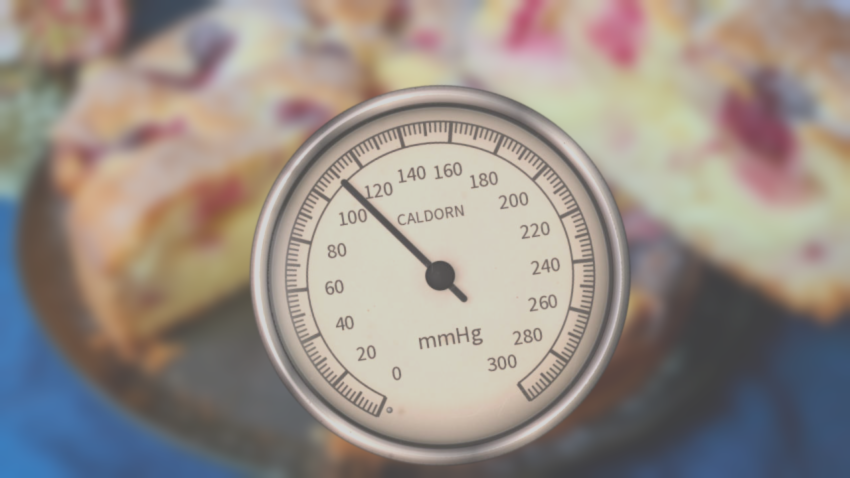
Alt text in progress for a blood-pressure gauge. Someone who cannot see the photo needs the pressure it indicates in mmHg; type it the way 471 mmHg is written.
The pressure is 110 mmHg
